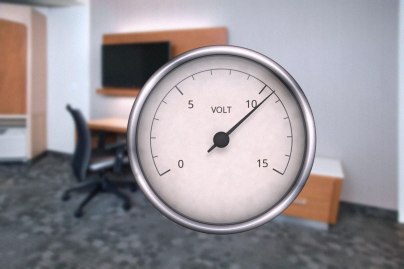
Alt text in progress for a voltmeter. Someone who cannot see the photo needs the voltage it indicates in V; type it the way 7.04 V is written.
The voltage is 10.5 V
